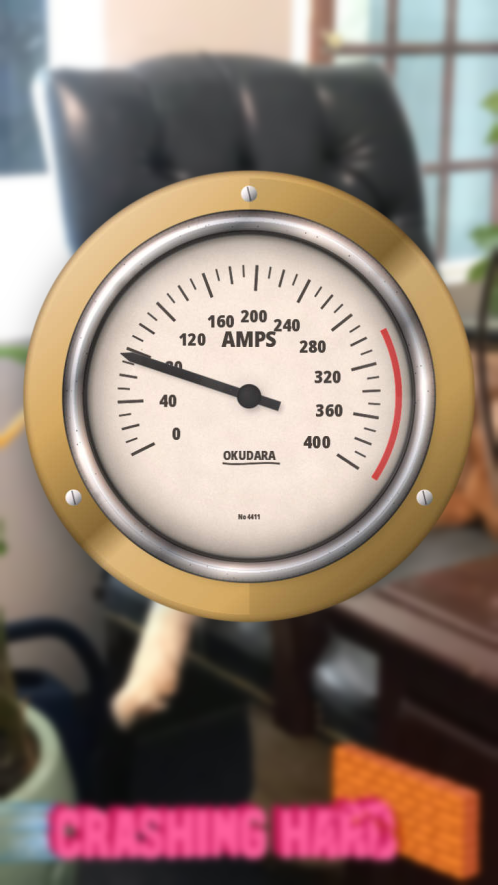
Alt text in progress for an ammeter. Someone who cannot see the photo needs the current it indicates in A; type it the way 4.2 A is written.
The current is 75 A
